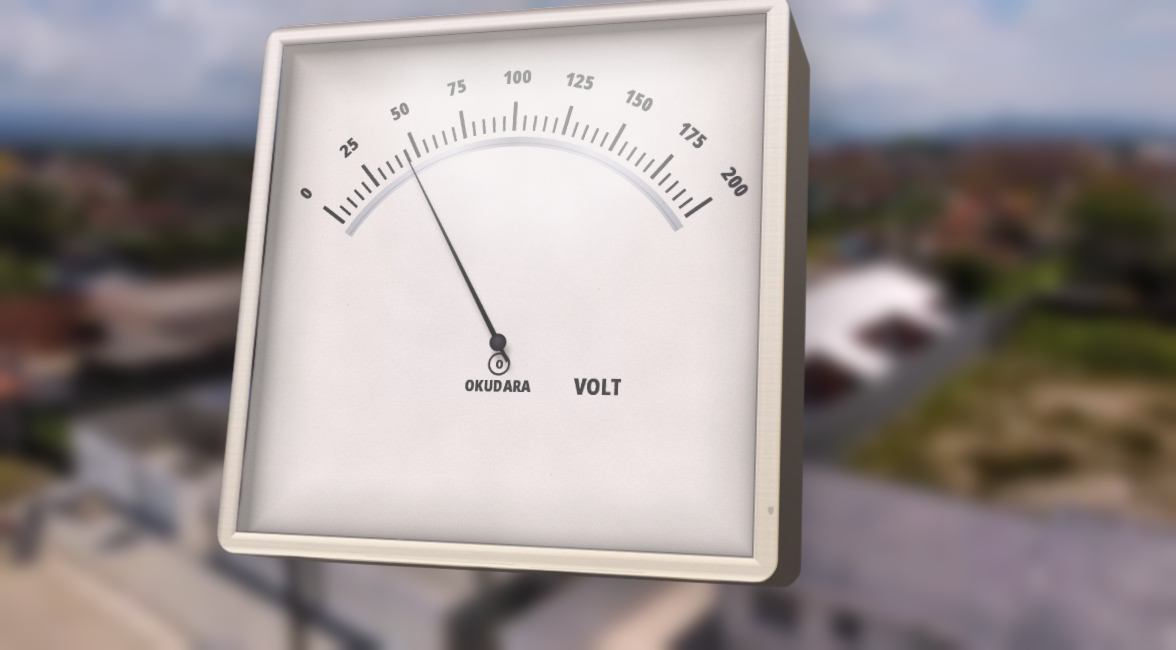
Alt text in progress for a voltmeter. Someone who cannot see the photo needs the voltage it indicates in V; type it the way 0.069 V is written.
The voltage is 45 V
